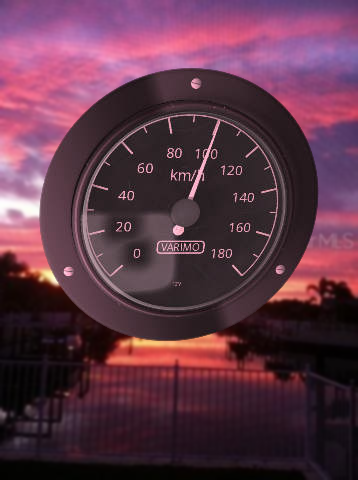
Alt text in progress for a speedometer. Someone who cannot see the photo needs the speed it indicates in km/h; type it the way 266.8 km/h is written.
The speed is 100 km/h
